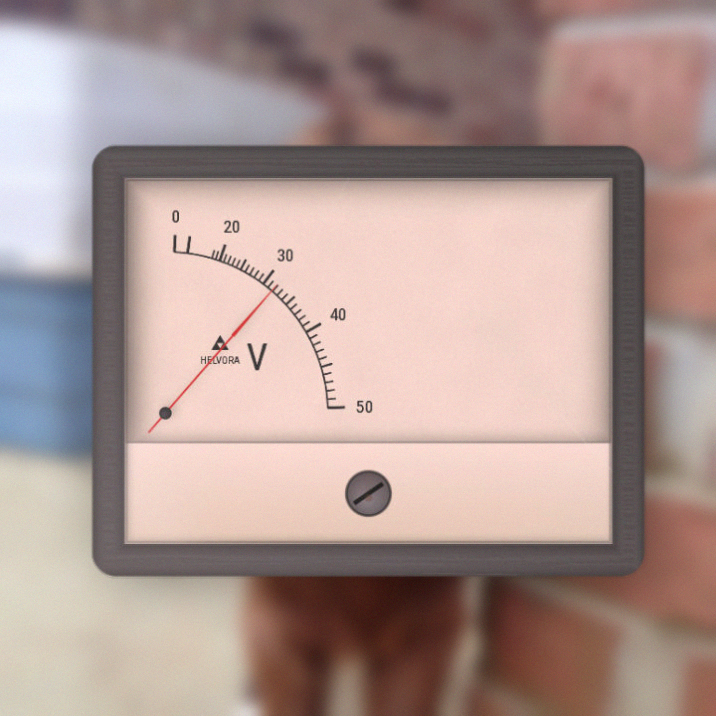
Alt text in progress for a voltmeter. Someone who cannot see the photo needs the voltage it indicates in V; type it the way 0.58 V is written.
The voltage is 32 V
